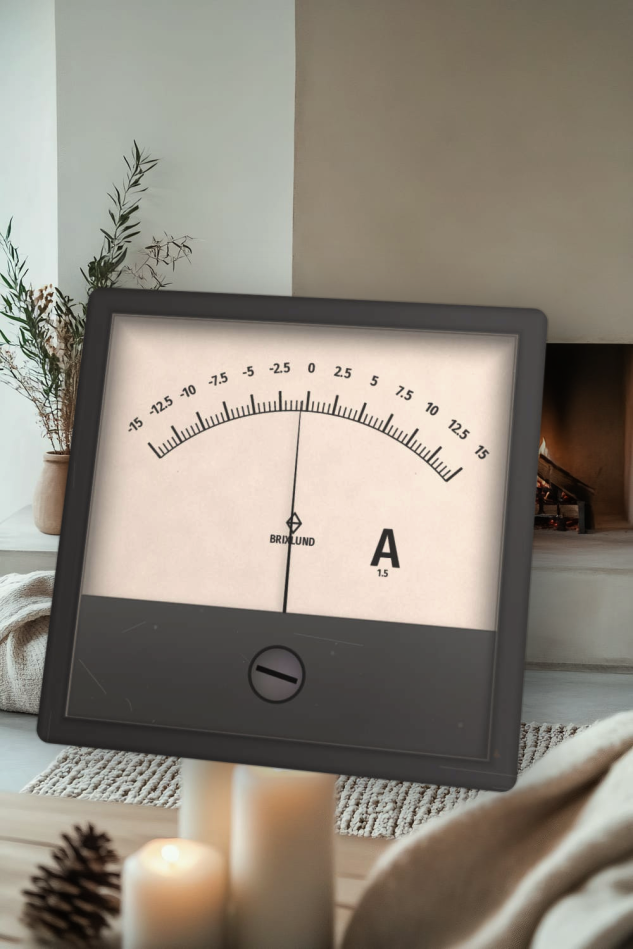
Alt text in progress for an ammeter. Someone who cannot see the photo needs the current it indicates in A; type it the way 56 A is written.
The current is -0.5 A
